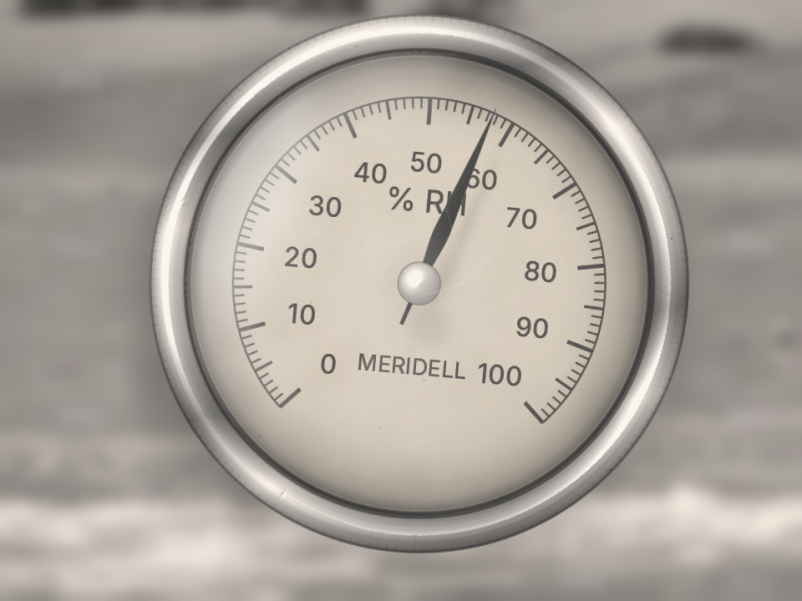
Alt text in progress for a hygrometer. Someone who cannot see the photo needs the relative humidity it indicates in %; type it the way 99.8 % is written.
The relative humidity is 57.5 %
